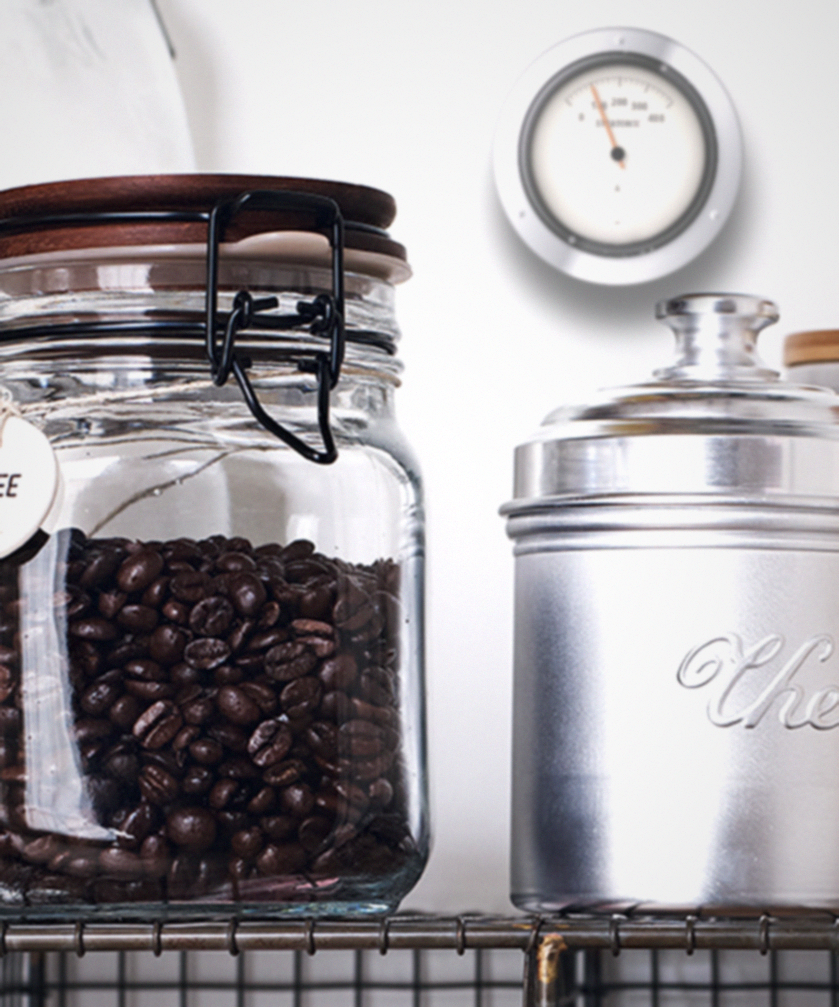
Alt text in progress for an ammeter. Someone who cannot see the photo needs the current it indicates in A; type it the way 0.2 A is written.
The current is 100 A
